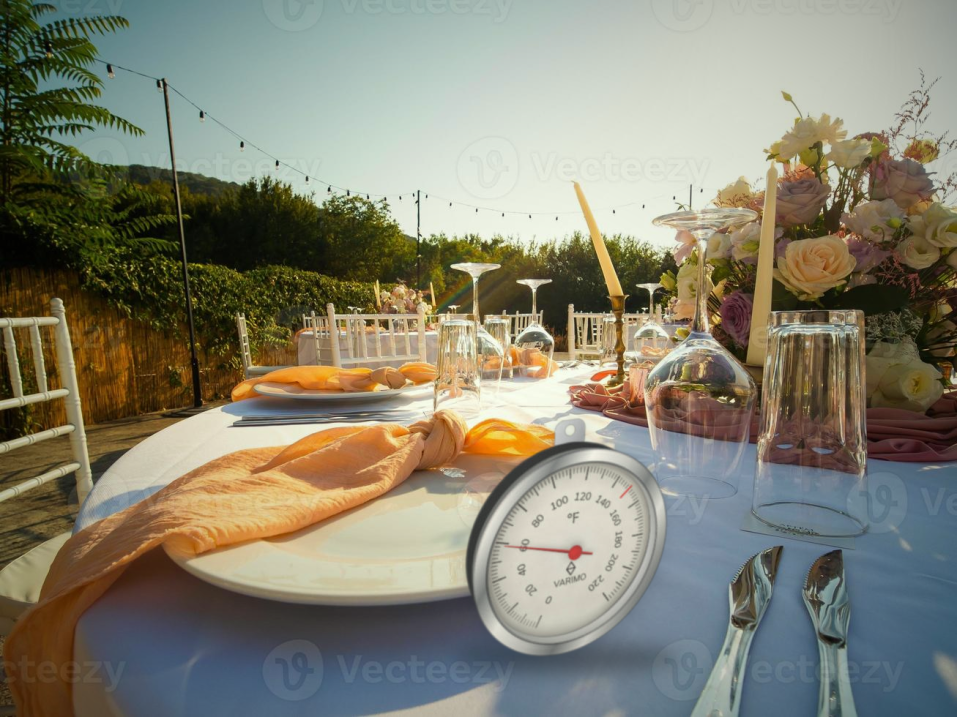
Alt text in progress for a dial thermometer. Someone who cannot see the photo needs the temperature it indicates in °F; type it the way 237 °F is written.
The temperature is 60 °F
